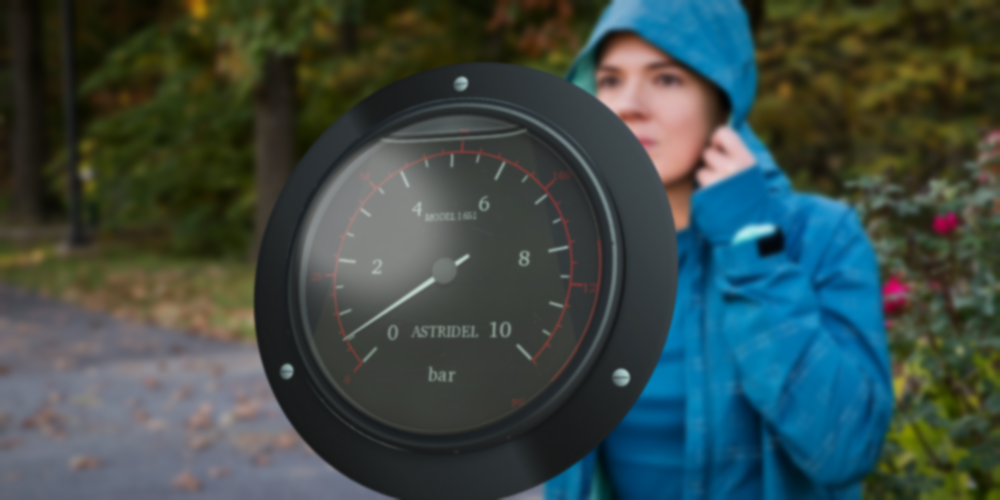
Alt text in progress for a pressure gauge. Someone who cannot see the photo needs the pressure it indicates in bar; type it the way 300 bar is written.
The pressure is 0.5 bar
